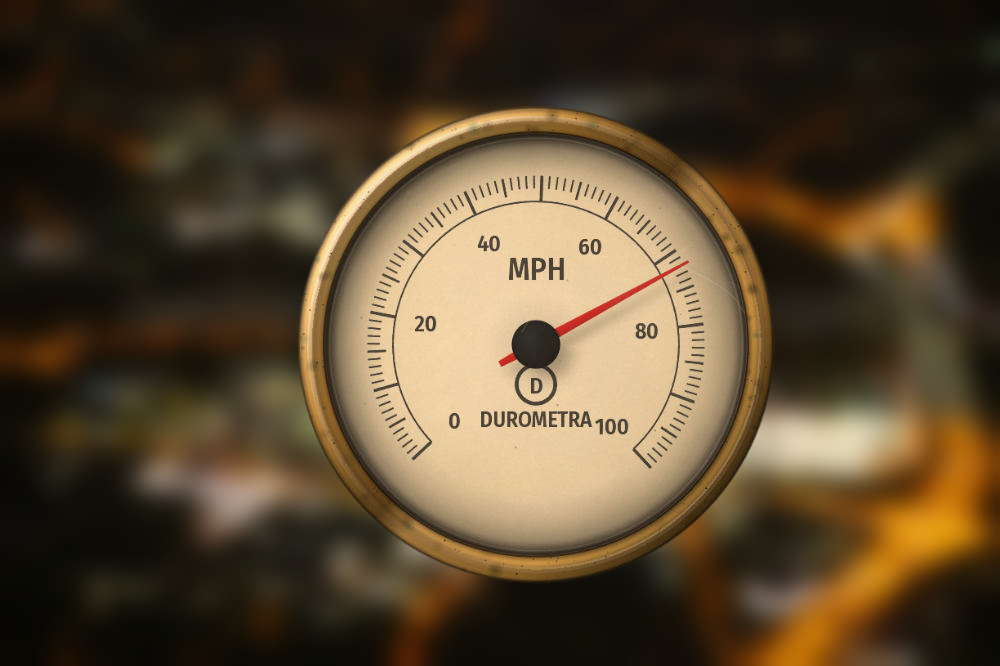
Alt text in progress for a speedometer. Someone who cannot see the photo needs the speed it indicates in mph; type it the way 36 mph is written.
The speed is 72 mph
